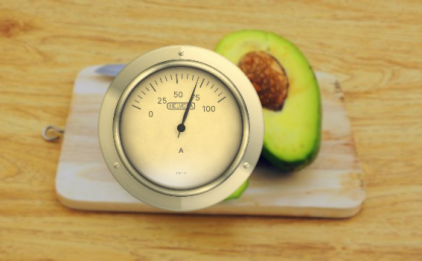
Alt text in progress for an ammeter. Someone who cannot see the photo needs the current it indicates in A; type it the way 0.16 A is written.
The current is 70 A
